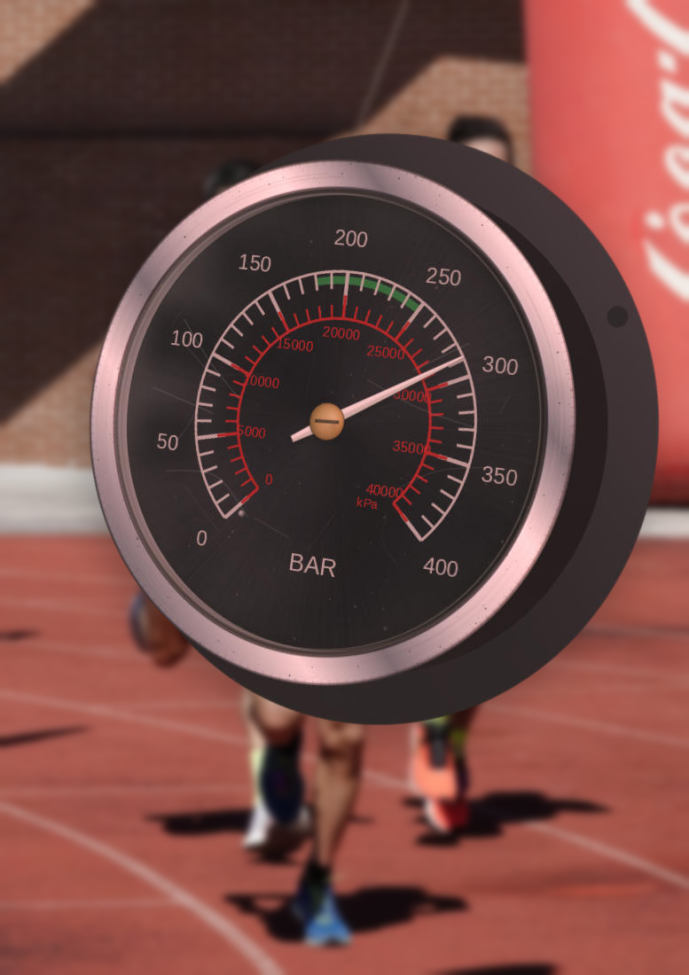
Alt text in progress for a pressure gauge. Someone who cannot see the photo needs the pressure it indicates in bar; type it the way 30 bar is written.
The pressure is 290 bar
